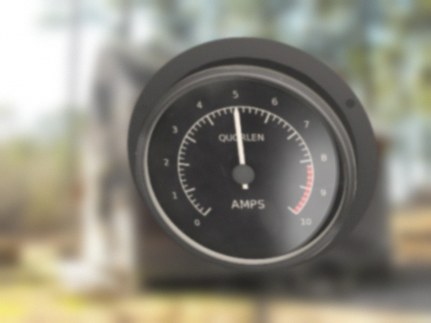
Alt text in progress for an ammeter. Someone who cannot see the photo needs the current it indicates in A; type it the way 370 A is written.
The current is 5 A
